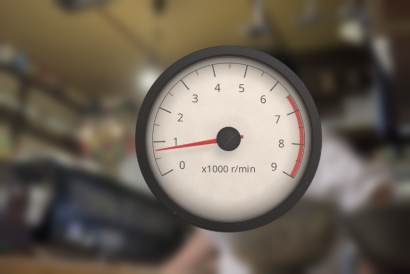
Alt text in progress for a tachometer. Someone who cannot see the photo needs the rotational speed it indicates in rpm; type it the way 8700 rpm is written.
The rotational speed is 750 rpm
